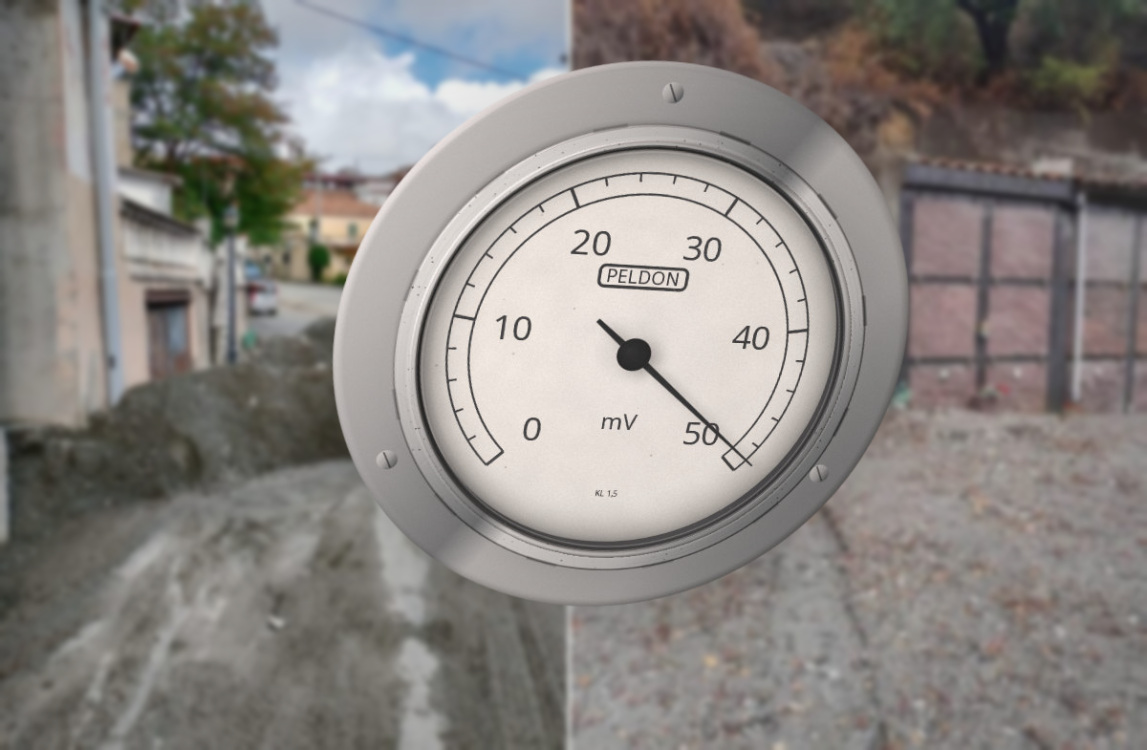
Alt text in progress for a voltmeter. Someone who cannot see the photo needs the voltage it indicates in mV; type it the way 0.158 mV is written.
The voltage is 49 mV
